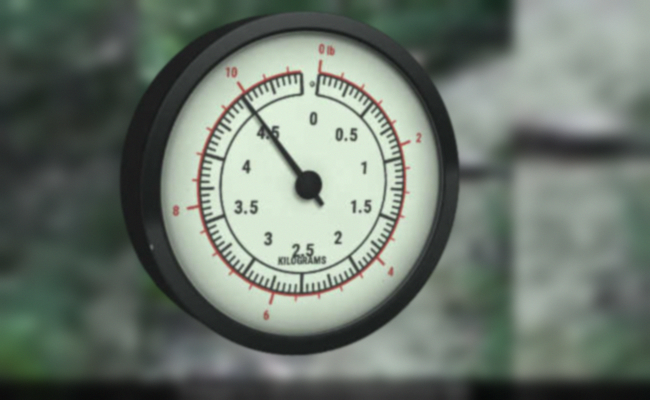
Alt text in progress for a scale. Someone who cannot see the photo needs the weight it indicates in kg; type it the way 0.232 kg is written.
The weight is 4.5 kg
